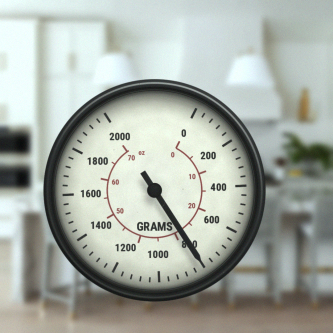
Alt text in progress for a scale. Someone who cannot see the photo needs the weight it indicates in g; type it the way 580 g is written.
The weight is 800 g
